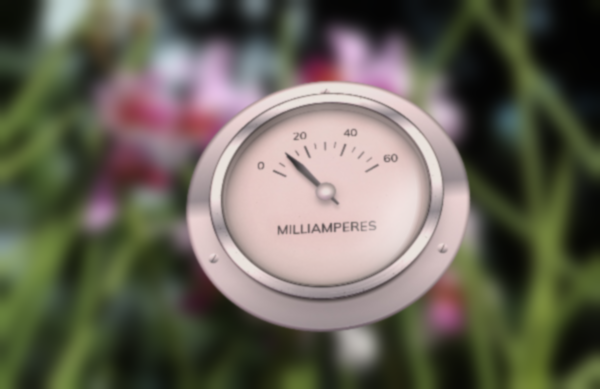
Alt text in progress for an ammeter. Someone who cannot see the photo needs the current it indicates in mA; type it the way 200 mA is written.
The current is 10 mA
